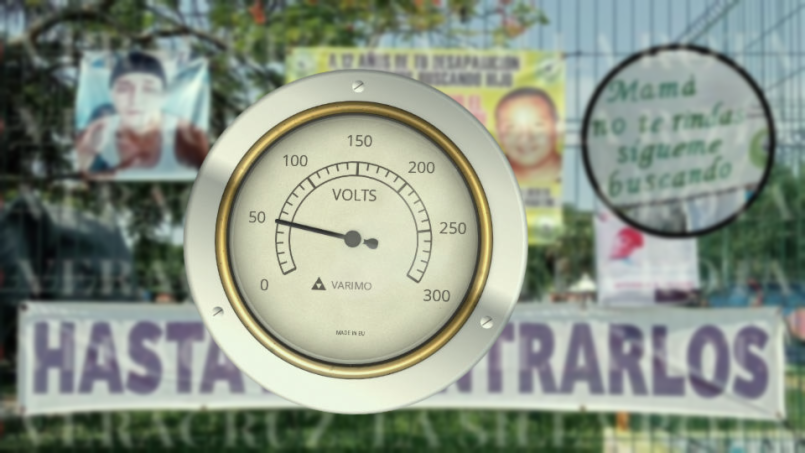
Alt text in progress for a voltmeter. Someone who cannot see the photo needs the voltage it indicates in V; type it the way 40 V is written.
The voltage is 50 V
